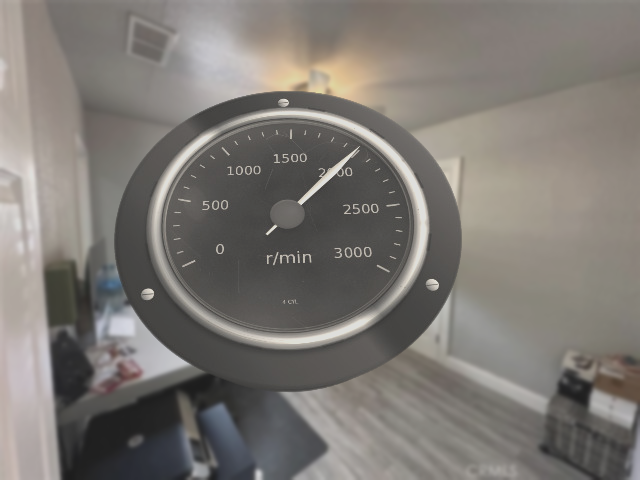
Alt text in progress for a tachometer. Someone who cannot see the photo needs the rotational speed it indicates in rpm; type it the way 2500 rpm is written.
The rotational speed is 2000 rpm
